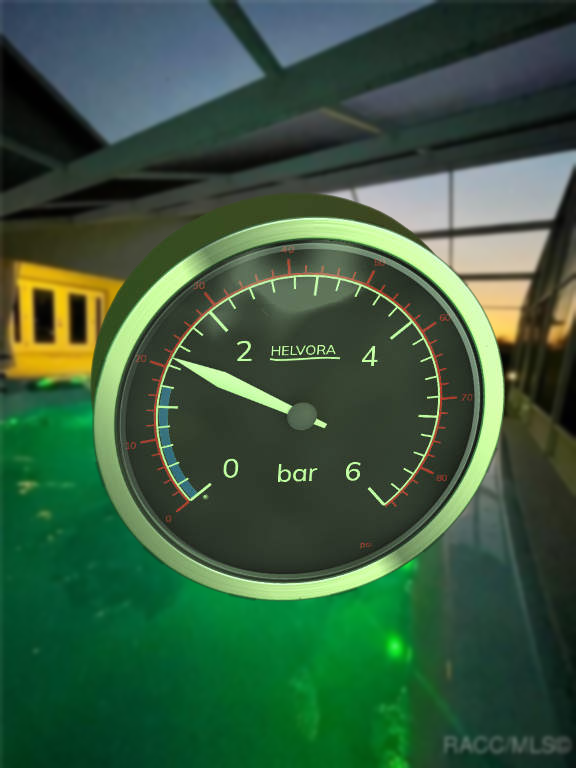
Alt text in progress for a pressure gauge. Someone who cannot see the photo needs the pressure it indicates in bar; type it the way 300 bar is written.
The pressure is 1.5 bar
